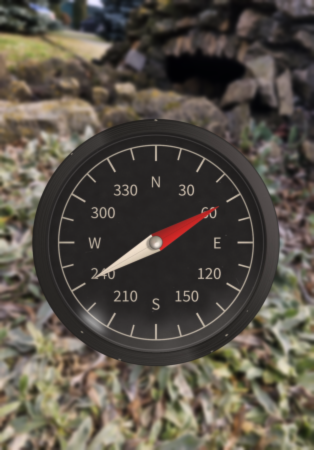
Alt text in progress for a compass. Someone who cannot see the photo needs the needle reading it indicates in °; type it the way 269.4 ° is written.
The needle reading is 60 °
